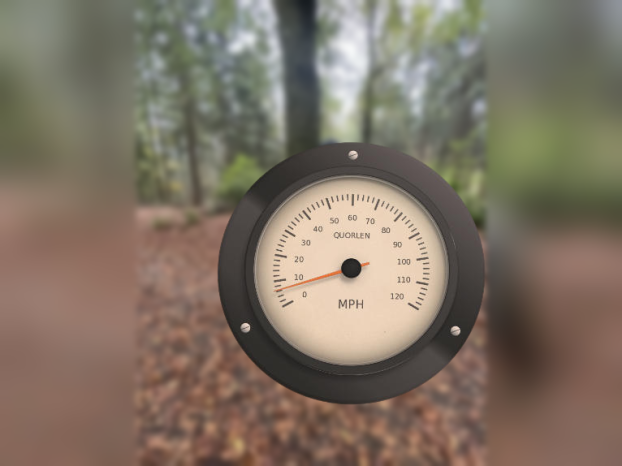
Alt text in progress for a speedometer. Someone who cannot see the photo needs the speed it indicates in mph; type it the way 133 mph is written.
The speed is 6 mph
